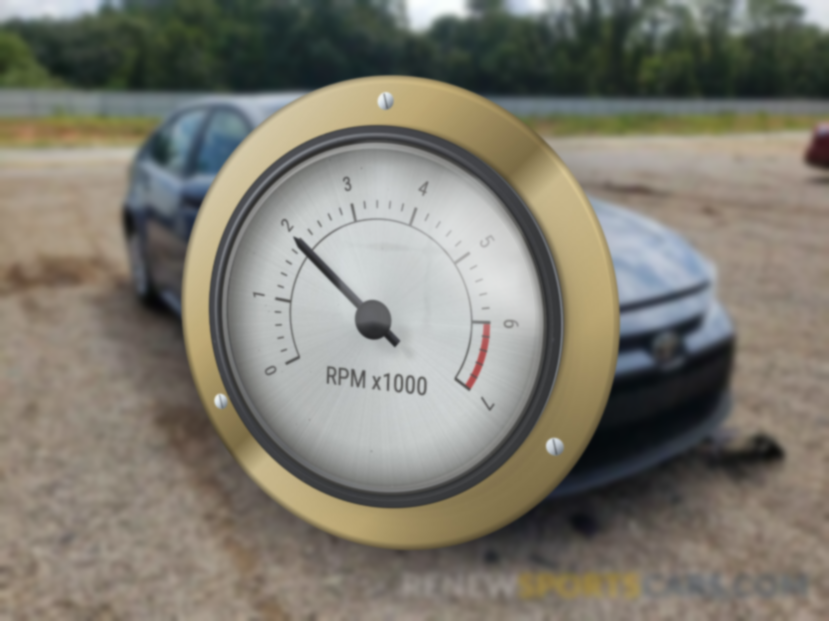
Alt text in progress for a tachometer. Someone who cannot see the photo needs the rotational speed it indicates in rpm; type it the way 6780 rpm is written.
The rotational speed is 2000 rpm
